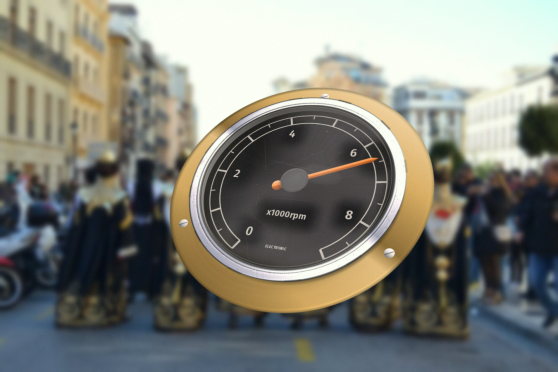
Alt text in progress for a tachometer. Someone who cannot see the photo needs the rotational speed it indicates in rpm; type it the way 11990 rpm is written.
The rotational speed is 6500 rpm
